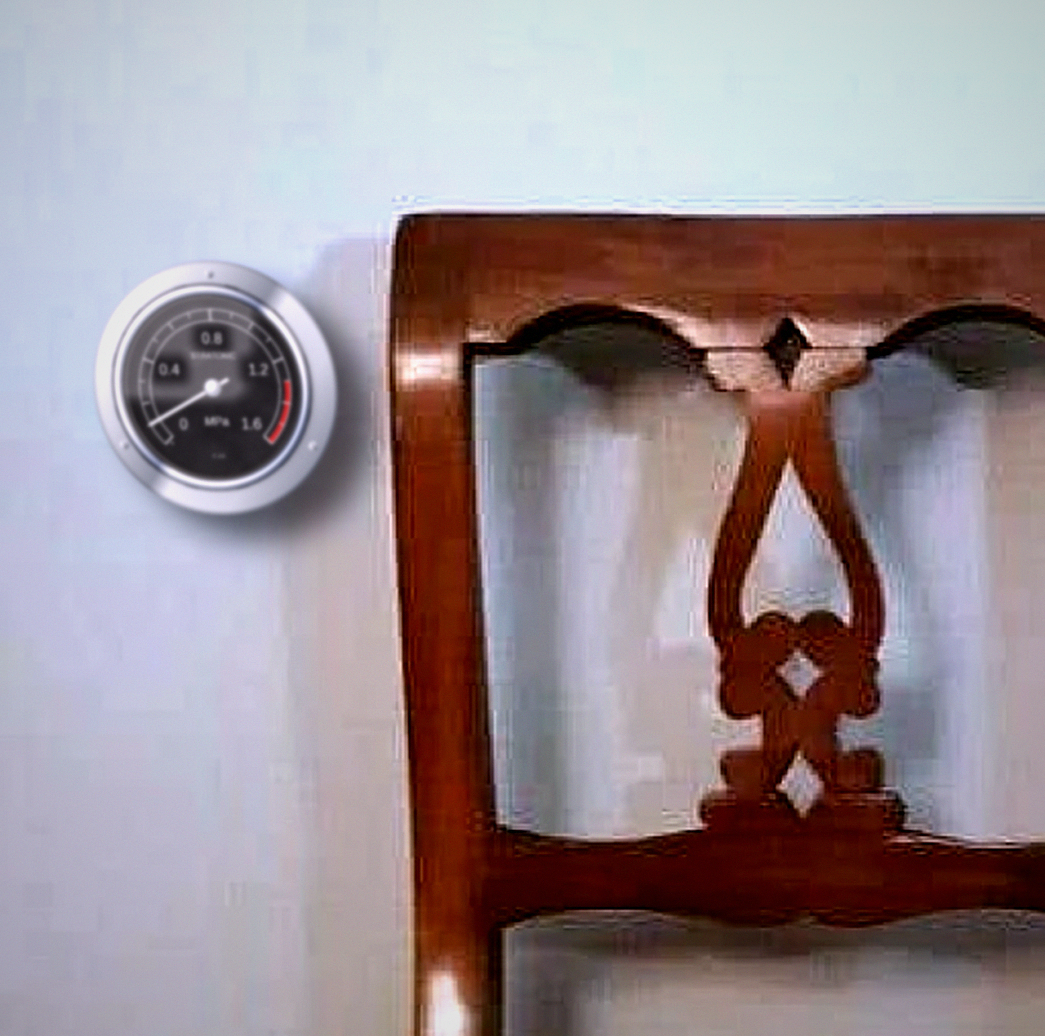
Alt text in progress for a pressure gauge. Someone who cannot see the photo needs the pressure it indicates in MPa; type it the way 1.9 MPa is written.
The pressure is 0.1 MPa
